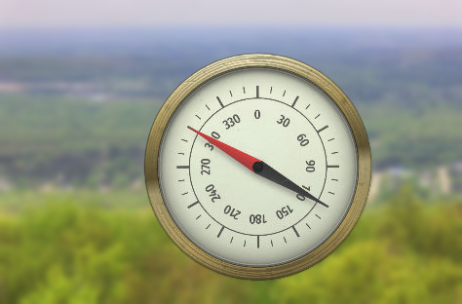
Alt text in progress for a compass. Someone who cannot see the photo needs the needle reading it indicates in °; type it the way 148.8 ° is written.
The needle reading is 300 °
